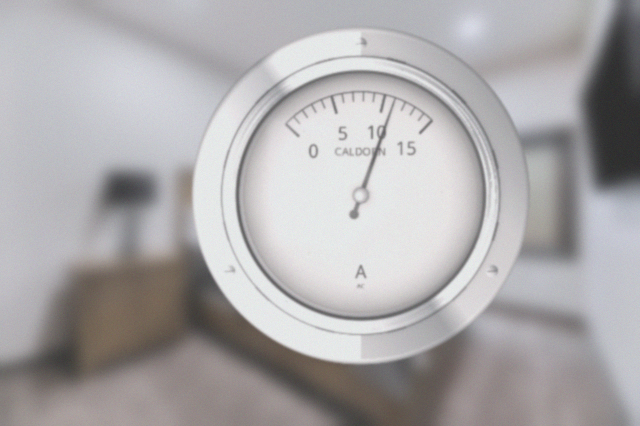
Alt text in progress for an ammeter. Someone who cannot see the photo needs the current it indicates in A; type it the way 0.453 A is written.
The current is 11 A
